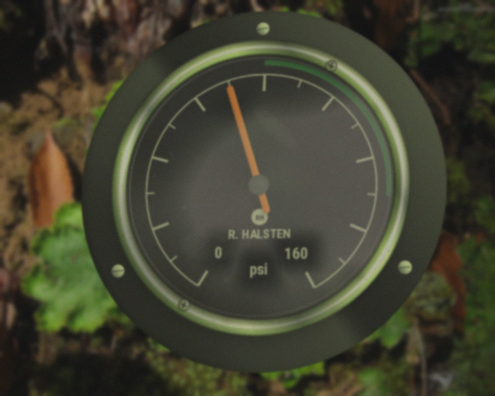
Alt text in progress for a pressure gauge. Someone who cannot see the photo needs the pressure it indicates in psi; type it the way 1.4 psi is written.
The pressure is 70 psi
